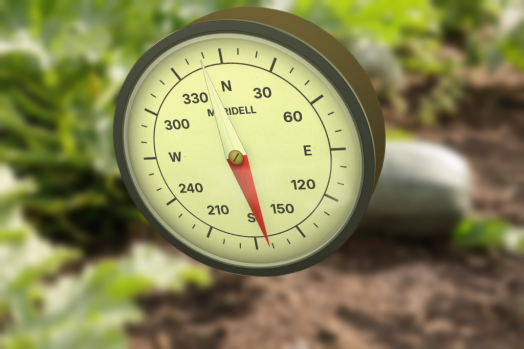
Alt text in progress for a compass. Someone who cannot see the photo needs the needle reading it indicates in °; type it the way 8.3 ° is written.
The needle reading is 170 °
